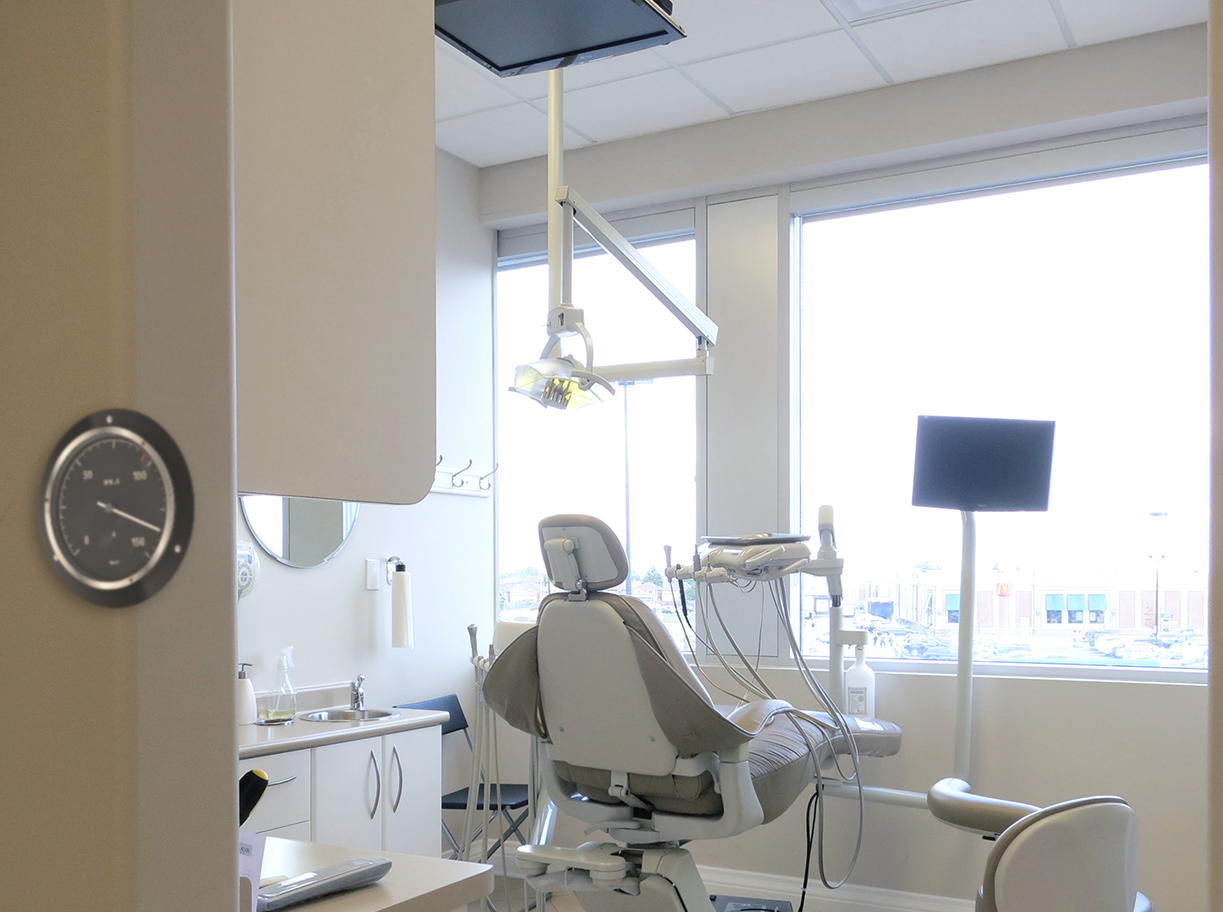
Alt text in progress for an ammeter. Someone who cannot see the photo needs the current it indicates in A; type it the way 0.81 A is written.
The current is 135 A
